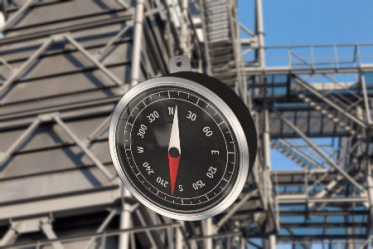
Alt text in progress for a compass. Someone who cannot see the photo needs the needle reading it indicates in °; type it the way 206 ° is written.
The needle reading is 190 °
